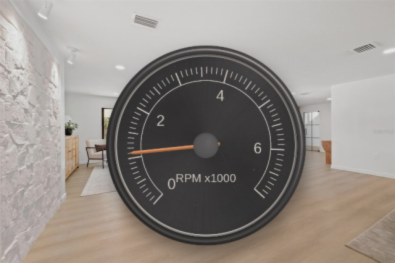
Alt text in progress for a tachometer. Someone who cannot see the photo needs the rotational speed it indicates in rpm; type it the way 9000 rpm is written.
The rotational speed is 1100 rpm
